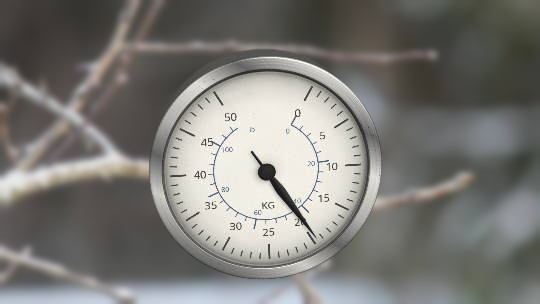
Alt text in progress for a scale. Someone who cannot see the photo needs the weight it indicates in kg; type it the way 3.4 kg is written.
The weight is 19.5 kg
